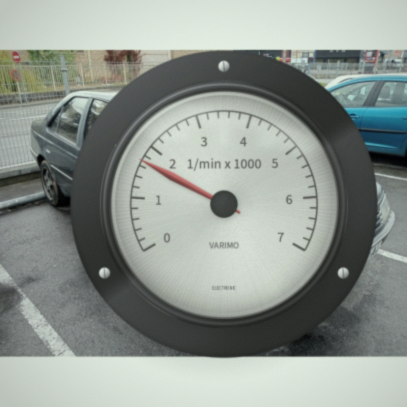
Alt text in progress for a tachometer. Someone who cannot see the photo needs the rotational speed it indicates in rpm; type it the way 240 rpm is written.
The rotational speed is 1700 rpm
